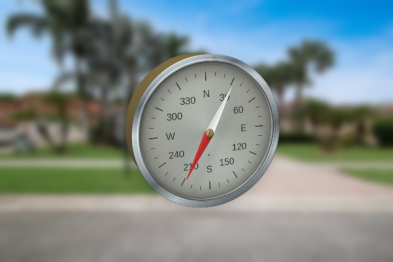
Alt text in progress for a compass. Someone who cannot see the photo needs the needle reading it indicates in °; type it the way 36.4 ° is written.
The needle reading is 210 °
